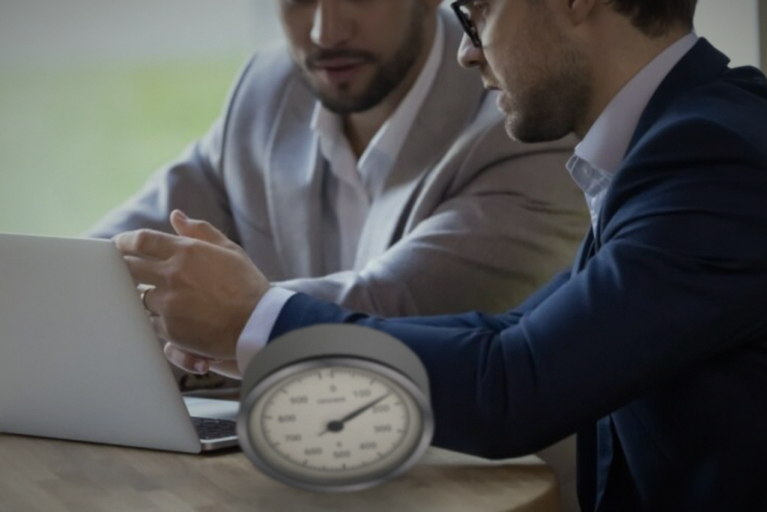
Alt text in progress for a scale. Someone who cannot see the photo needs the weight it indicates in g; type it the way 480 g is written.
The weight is 150 g
